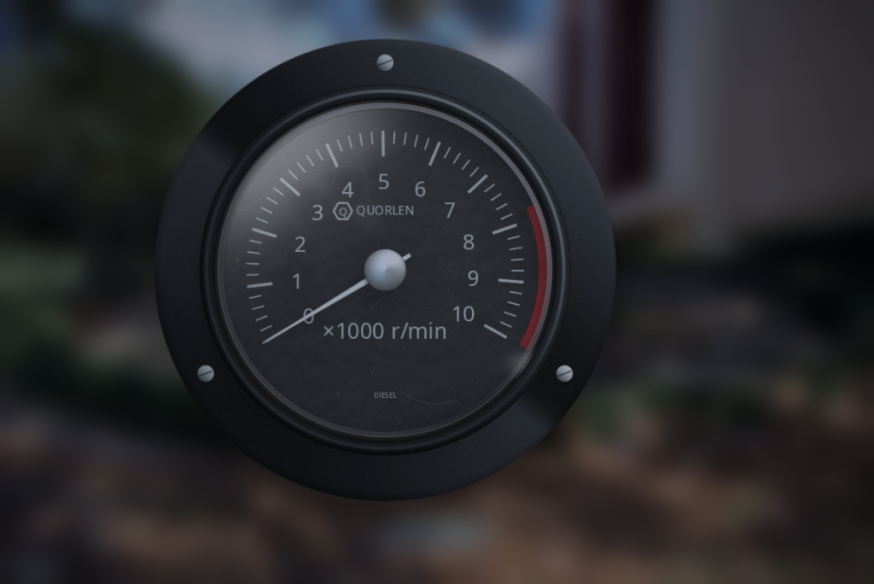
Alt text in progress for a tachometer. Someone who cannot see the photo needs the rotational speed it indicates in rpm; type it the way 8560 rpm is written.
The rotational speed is 0 rpm
